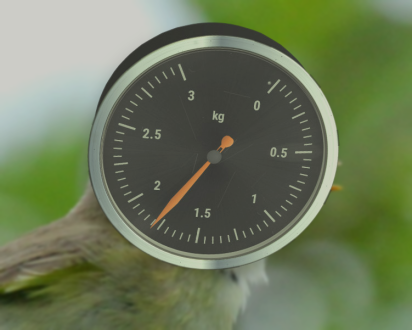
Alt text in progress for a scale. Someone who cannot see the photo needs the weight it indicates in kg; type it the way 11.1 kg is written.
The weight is 1.8 kg
